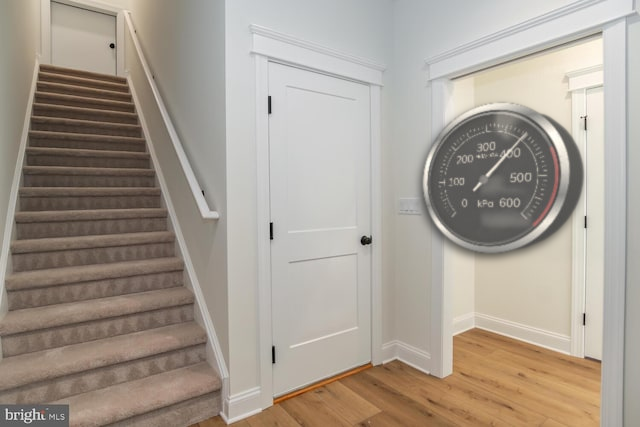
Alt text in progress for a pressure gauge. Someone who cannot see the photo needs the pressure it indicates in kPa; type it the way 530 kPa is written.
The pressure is 400 kPa
